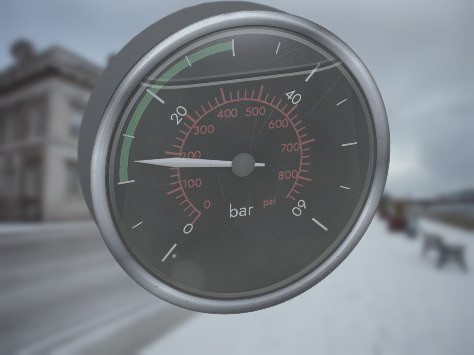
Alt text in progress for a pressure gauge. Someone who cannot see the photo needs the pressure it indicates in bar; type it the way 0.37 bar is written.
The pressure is 12.5 bar
